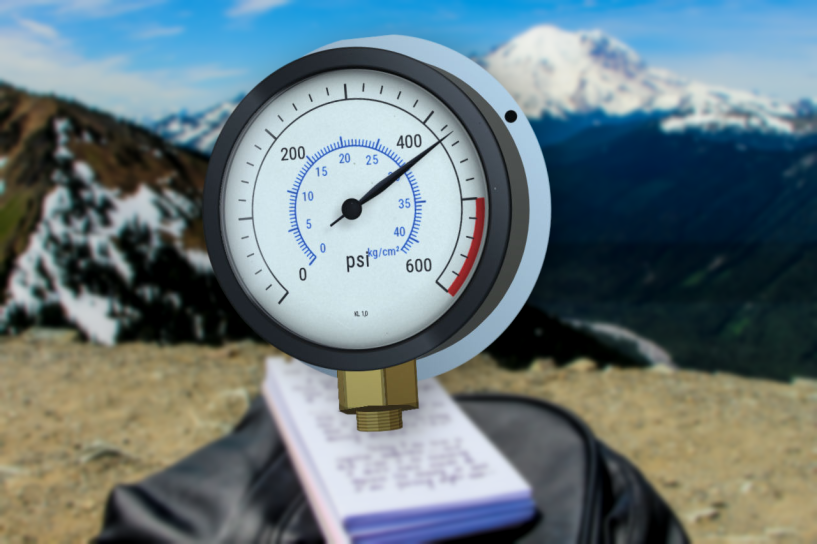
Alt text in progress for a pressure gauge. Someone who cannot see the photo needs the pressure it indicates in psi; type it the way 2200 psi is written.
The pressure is 430 psi
